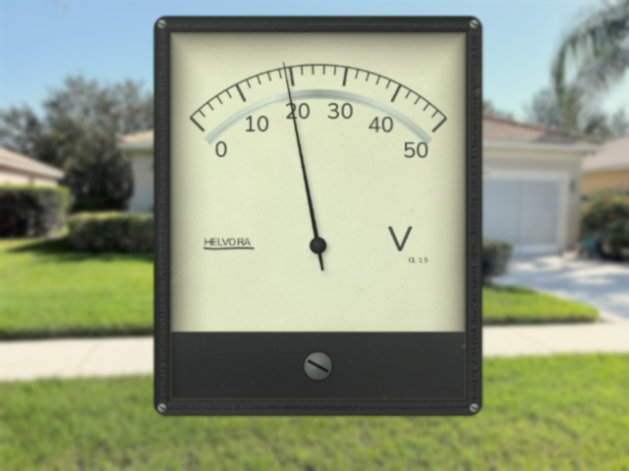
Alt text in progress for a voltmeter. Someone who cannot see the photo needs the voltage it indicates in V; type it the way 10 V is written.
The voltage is 19 V
